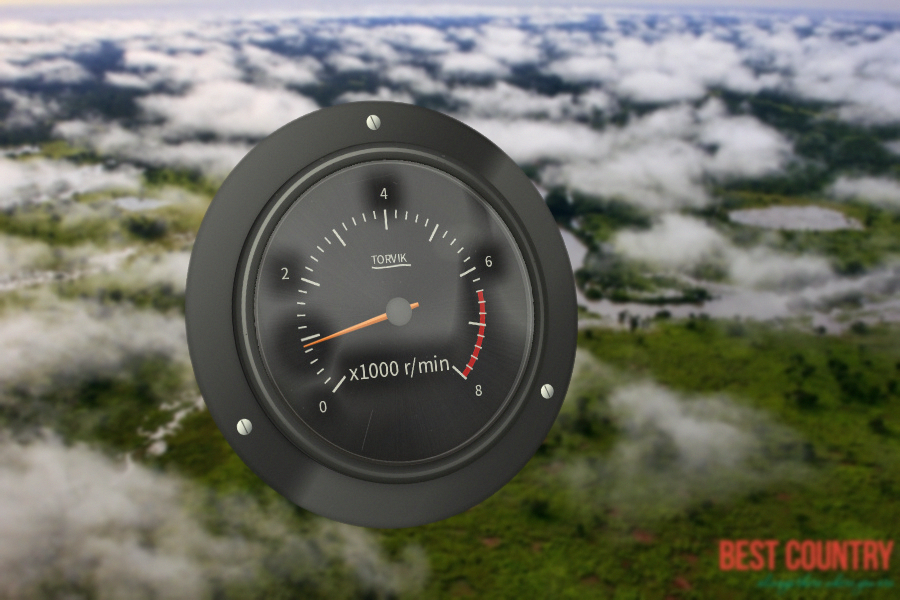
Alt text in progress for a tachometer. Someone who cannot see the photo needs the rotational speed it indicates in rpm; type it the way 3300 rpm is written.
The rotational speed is 900 rpm
